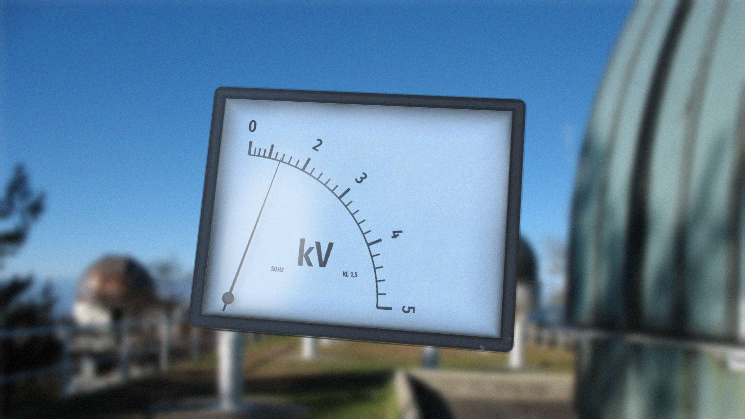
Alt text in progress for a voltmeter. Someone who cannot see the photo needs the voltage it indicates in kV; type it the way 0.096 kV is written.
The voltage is 1.4 kV
